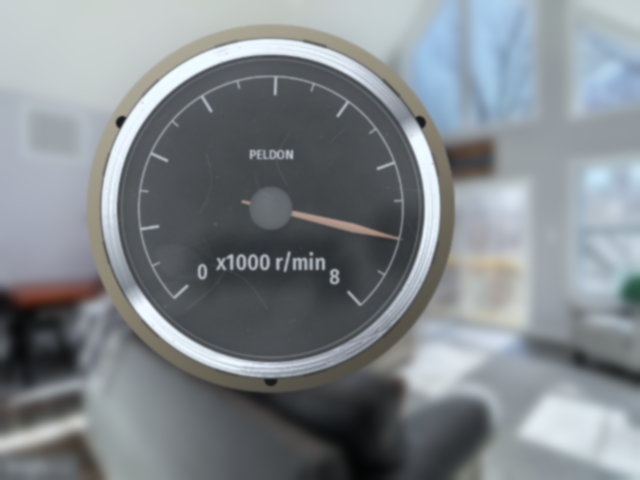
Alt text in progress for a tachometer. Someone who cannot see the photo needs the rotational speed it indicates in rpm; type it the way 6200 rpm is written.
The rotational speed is 7000 rpm
